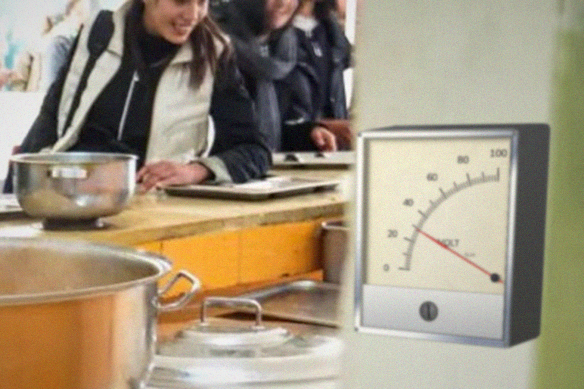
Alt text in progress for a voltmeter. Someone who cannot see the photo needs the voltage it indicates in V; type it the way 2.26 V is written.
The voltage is 30 V
